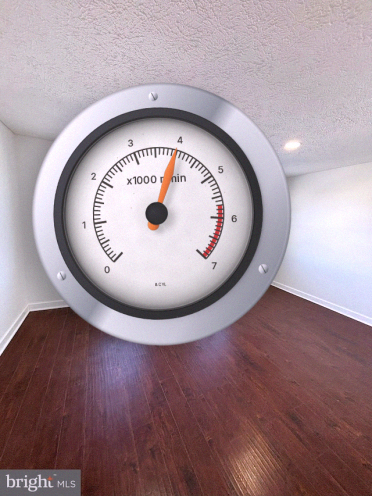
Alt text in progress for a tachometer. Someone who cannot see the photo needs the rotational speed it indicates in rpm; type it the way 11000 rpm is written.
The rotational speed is 4000 rpm
